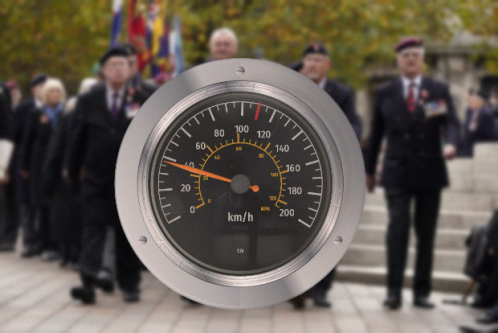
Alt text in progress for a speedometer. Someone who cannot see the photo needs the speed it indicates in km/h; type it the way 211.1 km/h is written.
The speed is 37.5 km/h
